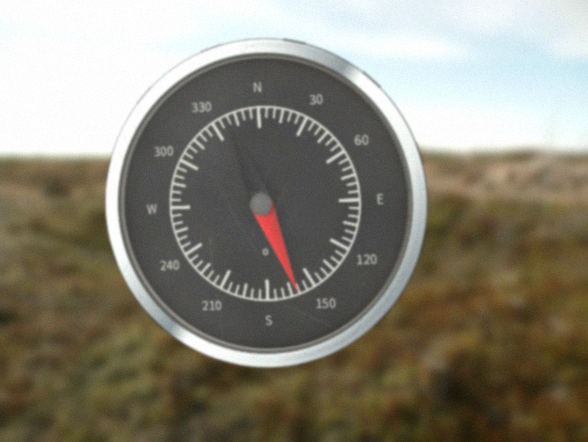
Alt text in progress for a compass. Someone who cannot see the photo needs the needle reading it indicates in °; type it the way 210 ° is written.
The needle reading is 160 °
